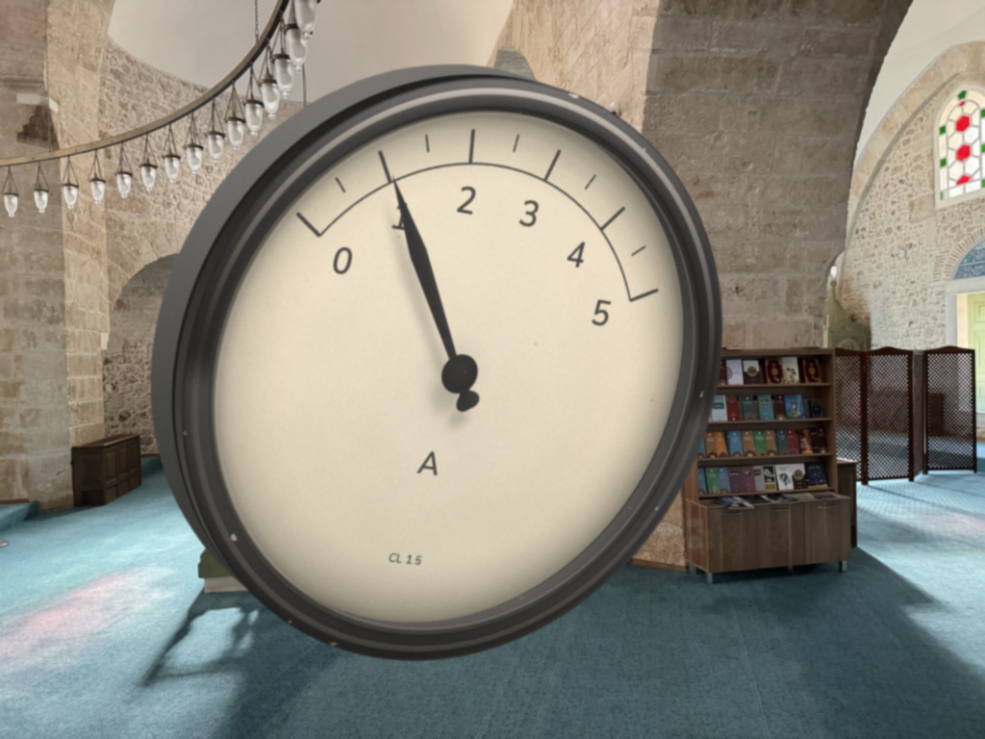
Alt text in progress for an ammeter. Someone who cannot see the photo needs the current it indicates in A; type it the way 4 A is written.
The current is 1 A
